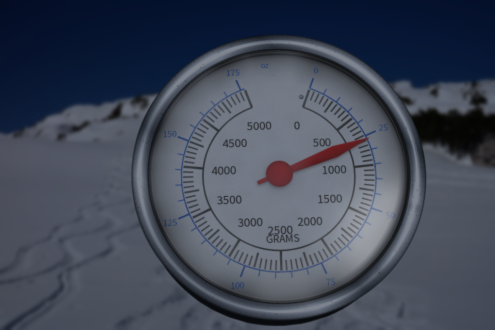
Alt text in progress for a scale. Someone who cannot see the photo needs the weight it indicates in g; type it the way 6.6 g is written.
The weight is 750 g
